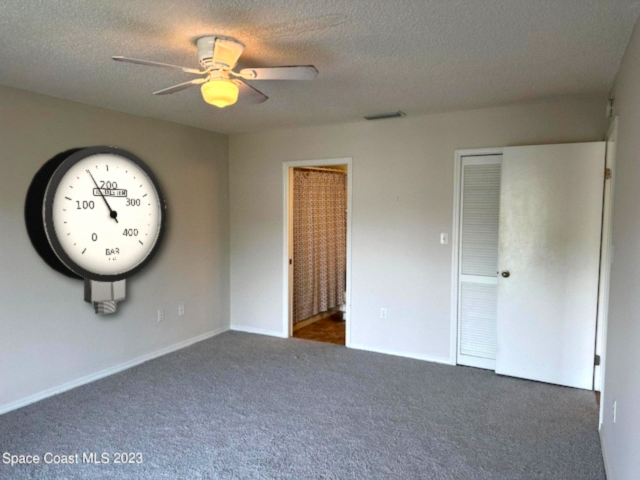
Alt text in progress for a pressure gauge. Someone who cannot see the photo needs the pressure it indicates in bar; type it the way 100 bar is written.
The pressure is 160 bar
